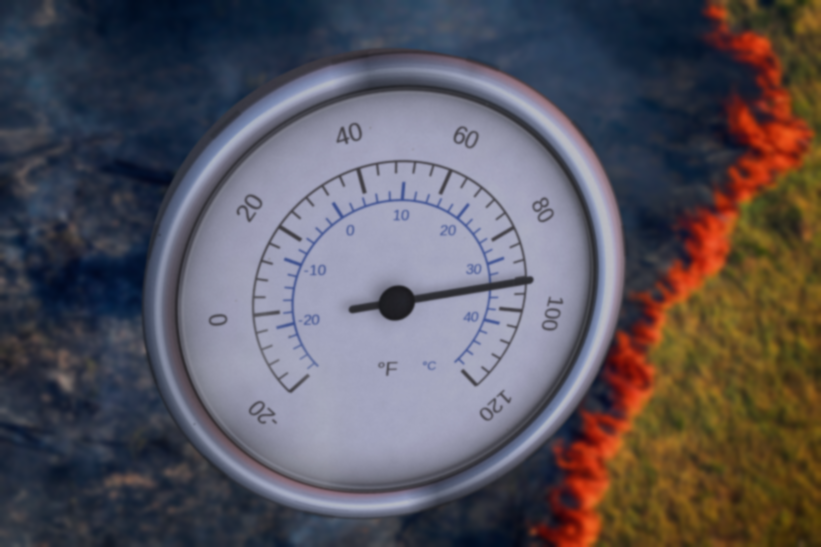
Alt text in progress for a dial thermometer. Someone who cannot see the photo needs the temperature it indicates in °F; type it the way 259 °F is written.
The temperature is 92 °F
